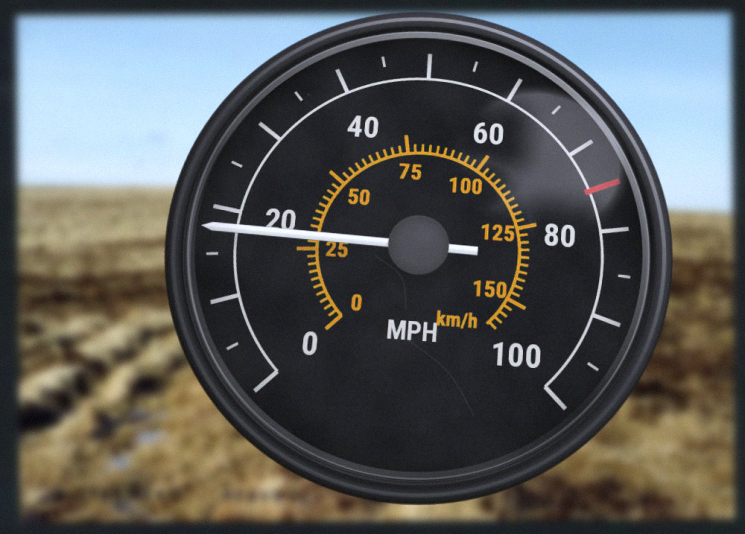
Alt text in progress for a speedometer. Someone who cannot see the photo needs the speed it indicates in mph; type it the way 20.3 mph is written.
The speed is 17.5 mph
